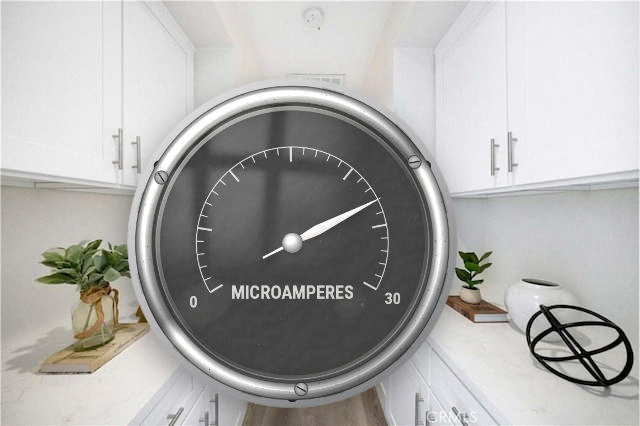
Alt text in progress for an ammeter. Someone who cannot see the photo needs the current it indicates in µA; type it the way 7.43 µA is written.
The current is 23 µA
